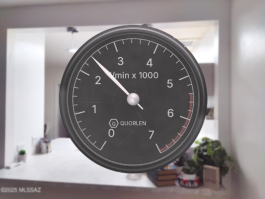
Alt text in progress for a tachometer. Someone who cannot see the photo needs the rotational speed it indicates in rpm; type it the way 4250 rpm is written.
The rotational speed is 2400 rpm
